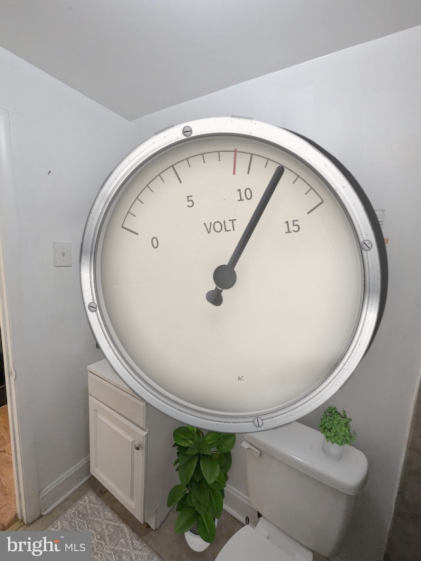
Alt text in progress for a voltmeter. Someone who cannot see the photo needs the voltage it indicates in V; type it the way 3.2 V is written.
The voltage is 12 V
